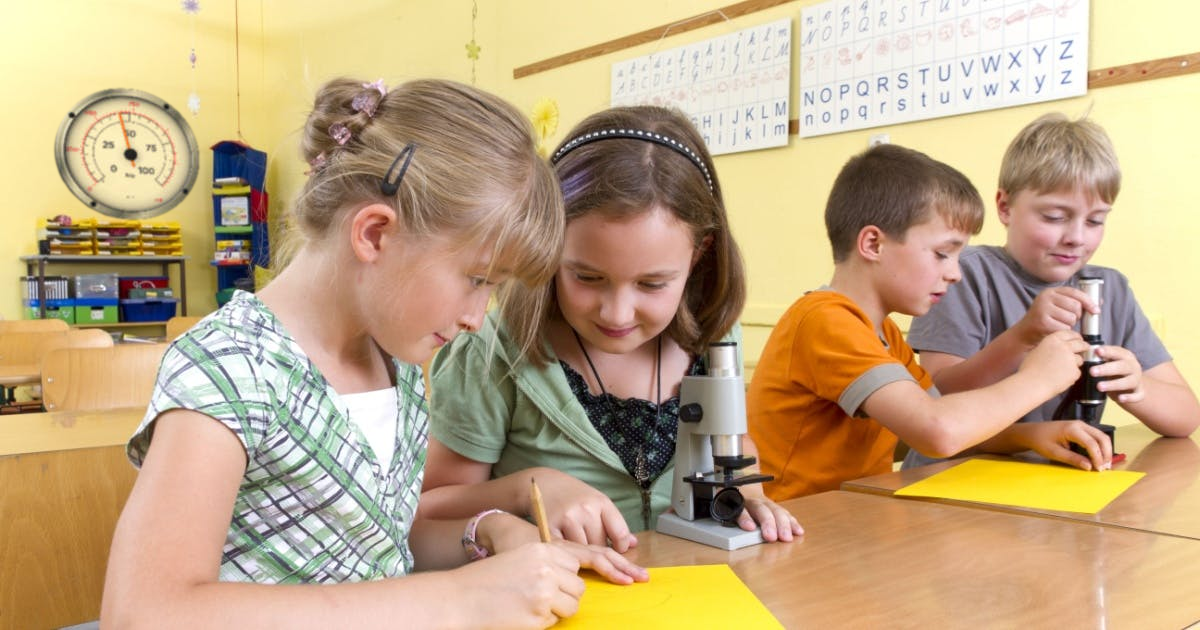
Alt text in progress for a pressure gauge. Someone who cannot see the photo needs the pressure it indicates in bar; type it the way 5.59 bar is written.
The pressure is 45 bar
